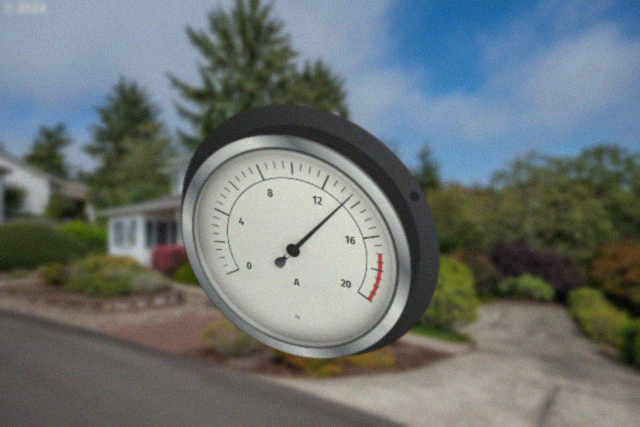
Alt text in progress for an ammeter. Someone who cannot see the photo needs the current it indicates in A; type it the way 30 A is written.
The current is 13.5 A
